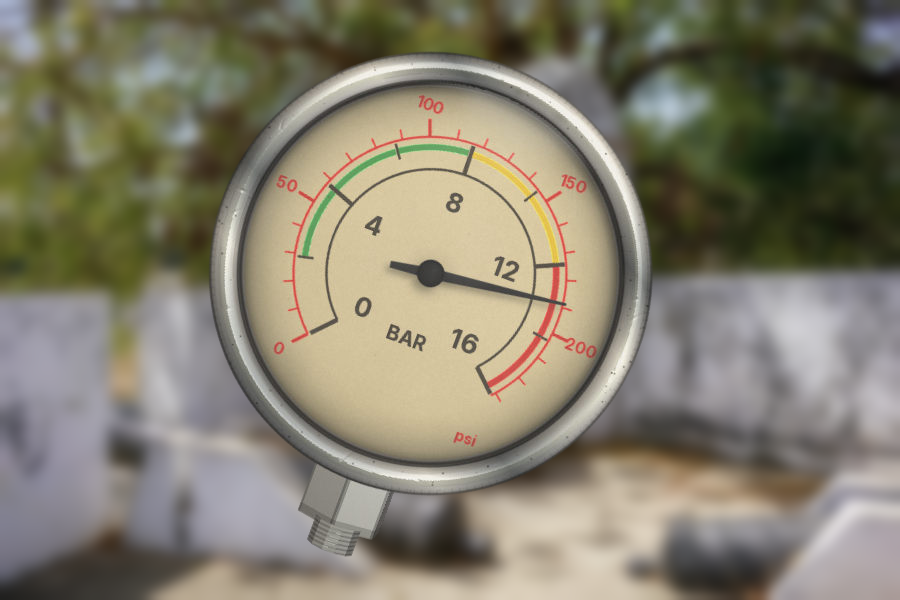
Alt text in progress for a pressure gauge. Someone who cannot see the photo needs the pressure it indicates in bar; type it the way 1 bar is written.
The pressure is 13 bar
